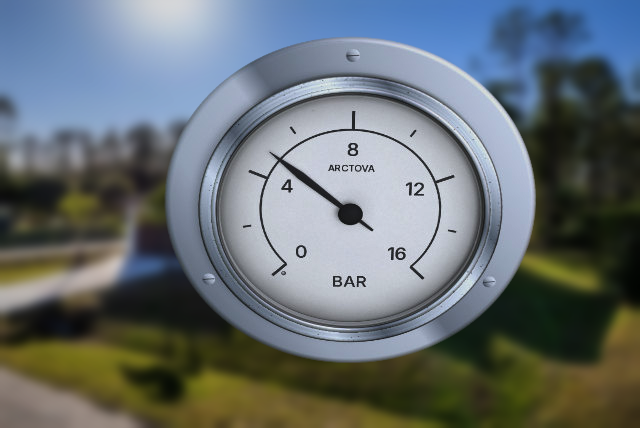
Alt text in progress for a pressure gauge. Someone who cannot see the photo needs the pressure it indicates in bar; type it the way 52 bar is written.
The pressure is 5 bar
